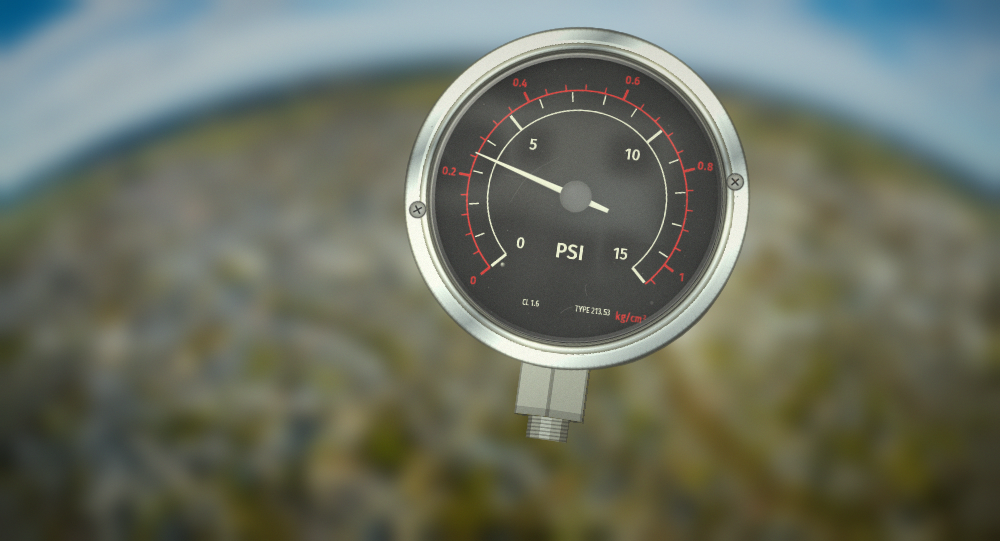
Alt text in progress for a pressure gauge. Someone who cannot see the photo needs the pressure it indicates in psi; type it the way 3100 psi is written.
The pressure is 3.5 psi
